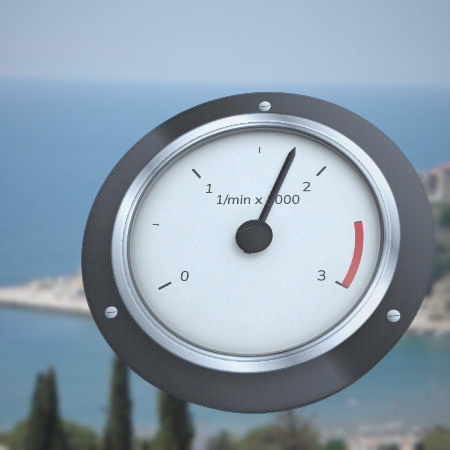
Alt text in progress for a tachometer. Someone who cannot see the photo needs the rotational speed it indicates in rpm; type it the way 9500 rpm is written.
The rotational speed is 1750 rpm
